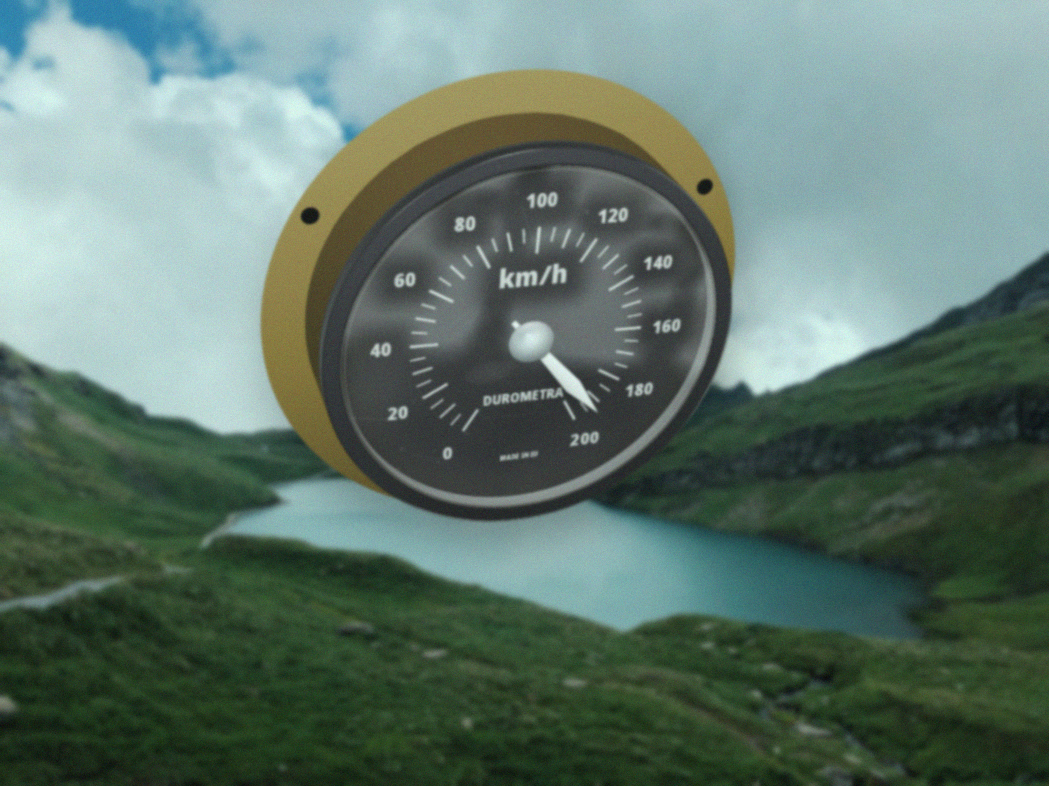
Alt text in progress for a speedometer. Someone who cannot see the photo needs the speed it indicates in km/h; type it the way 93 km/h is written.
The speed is 192.5 km/h
